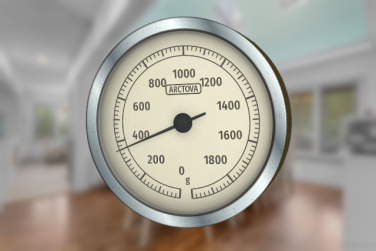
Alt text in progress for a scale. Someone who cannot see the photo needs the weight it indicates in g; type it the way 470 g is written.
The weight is 360 g
